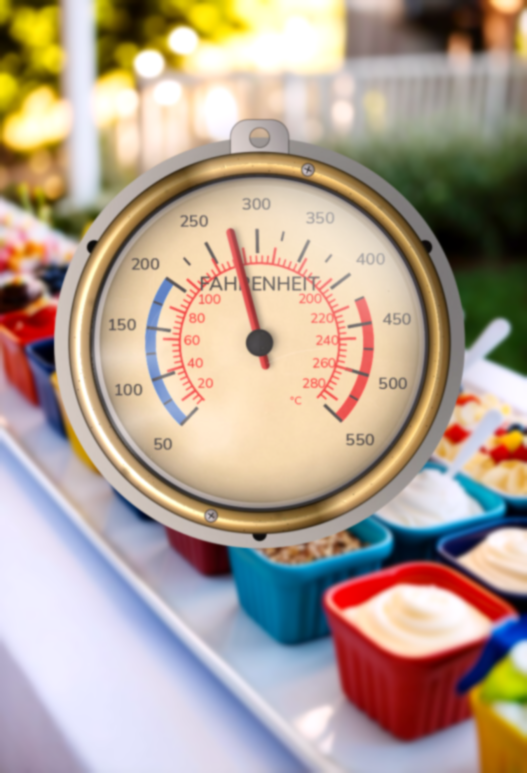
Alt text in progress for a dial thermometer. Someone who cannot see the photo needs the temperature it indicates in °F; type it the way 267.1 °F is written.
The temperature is 275 °F
